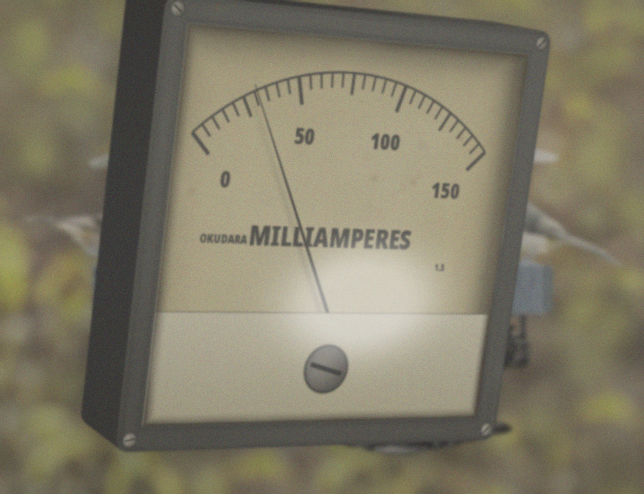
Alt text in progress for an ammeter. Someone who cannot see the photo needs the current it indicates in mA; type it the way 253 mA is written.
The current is 30 mA
